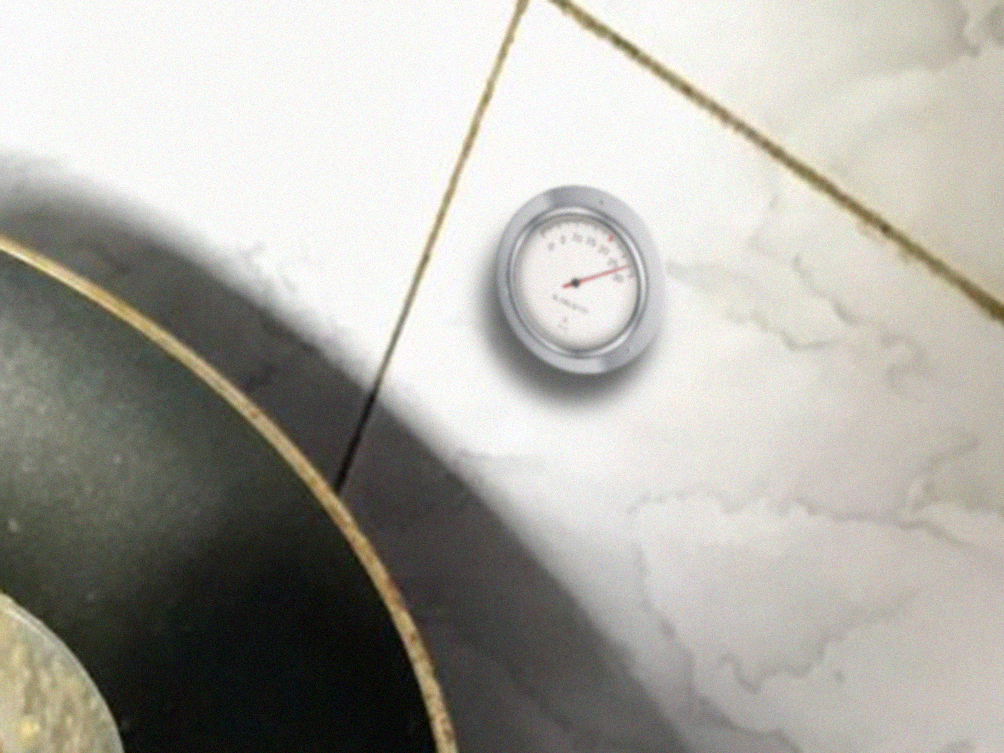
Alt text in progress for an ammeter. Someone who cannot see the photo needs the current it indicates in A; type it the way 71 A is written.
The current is 27.5 A
